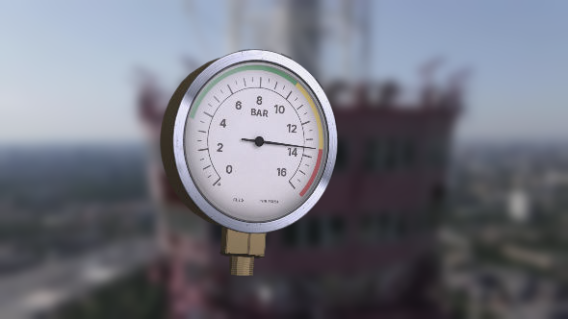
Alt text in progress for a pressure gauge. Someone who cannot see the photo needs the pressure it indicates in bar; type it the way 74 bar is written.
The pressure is 13.5 bar
